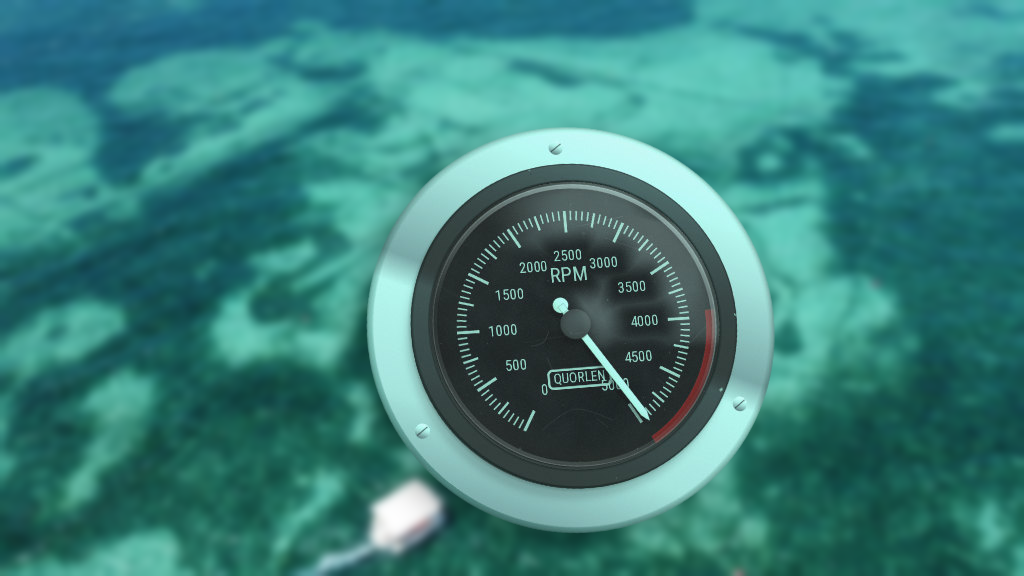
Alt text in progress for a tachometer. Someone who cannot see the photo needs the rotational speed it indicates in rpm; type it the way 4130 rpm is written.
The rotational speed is 4950 rpm
